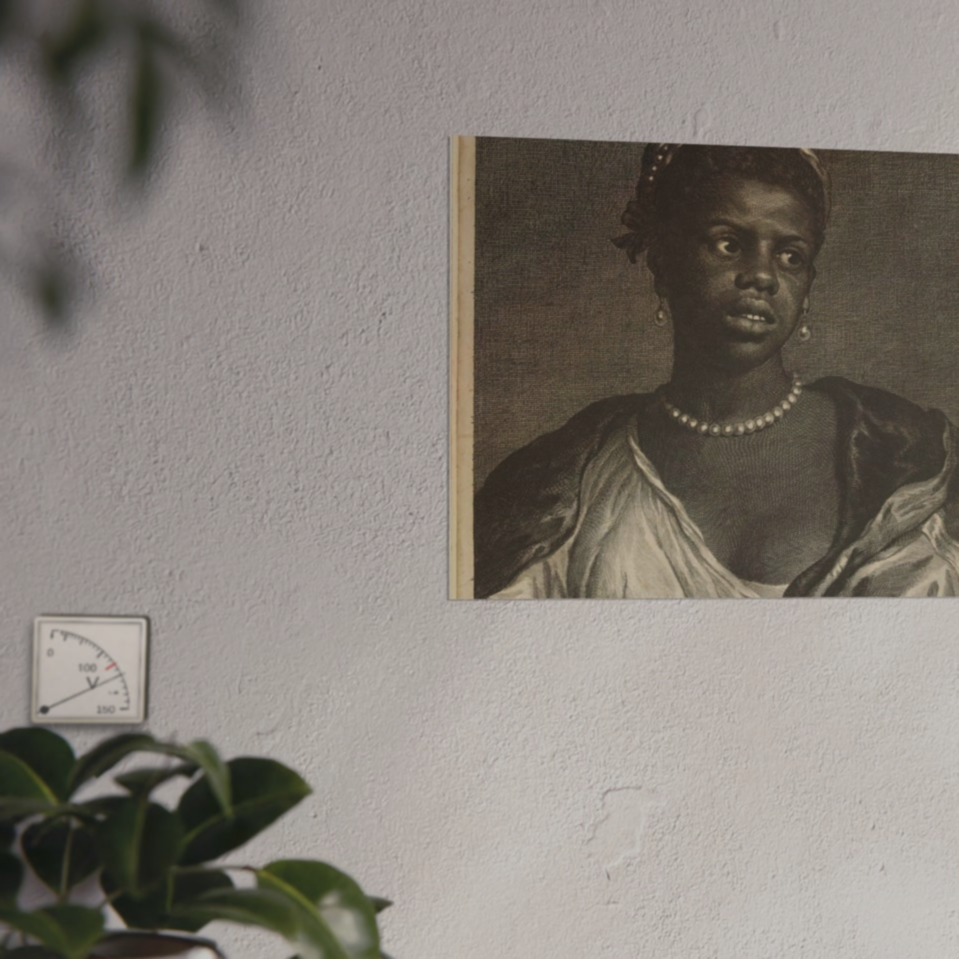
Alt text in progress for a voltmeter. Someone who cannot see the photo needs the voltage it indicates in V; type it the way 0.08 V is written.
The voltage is 125 V
